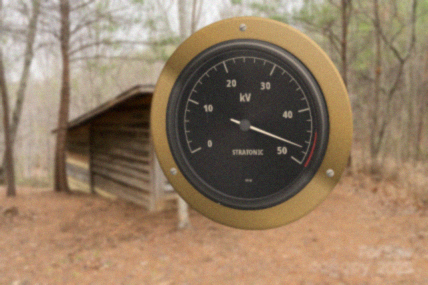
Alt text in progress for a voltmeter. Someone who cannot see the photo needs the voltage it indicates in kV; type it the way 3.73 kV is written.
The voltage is 47 kV
